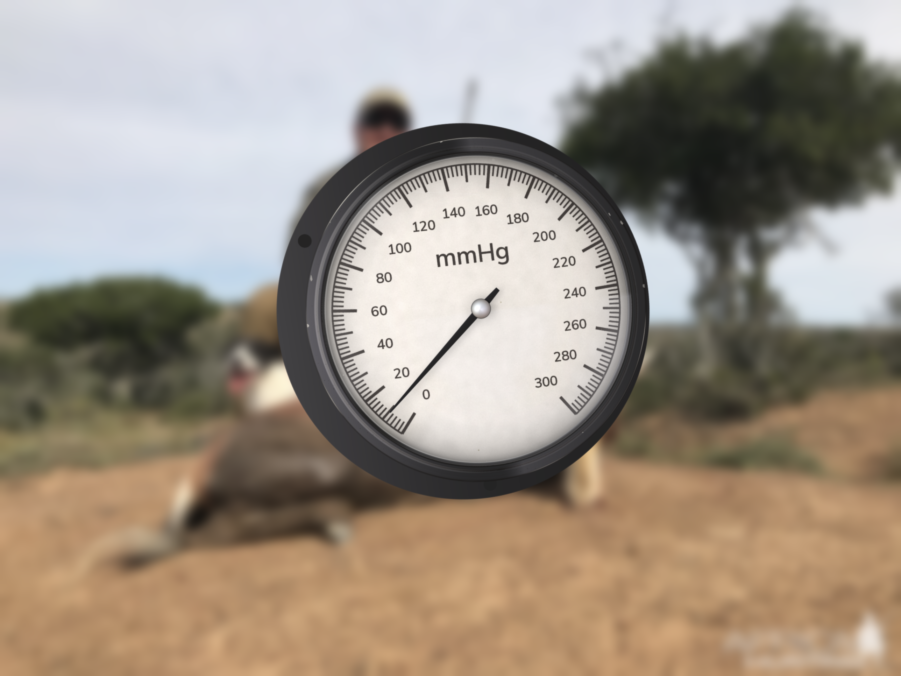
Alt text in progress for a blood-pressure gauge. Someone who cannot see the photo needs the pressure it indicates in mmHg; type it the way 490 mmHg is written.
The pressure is 10 mmHg
